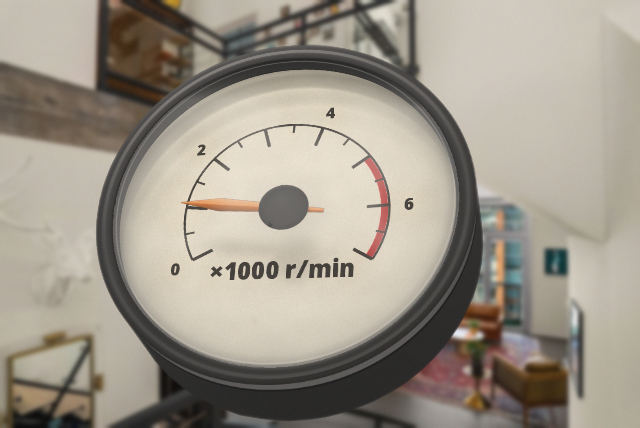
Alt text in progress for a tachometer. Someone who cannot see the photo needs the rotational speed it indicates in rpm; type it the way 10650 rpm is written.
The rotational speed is 1000 rpm
